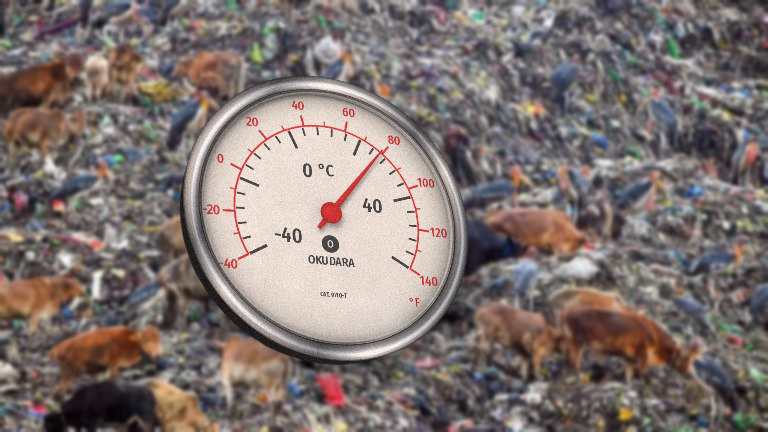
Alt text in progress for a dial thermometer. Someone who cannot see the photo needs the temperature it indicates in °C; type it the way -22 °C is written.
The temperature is 26 °C
